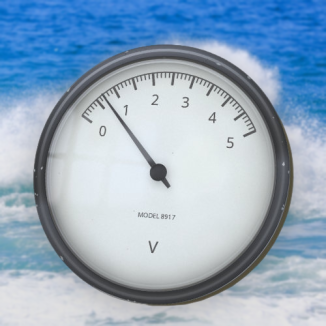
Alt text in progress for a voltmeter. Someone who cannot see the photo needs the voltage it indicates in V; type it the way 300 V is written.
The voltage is 0.7 V
